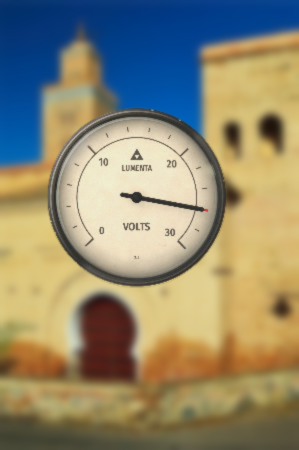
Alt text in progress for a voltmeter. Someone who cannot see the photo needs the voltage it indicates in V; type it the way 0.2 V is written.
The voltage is 26 V
